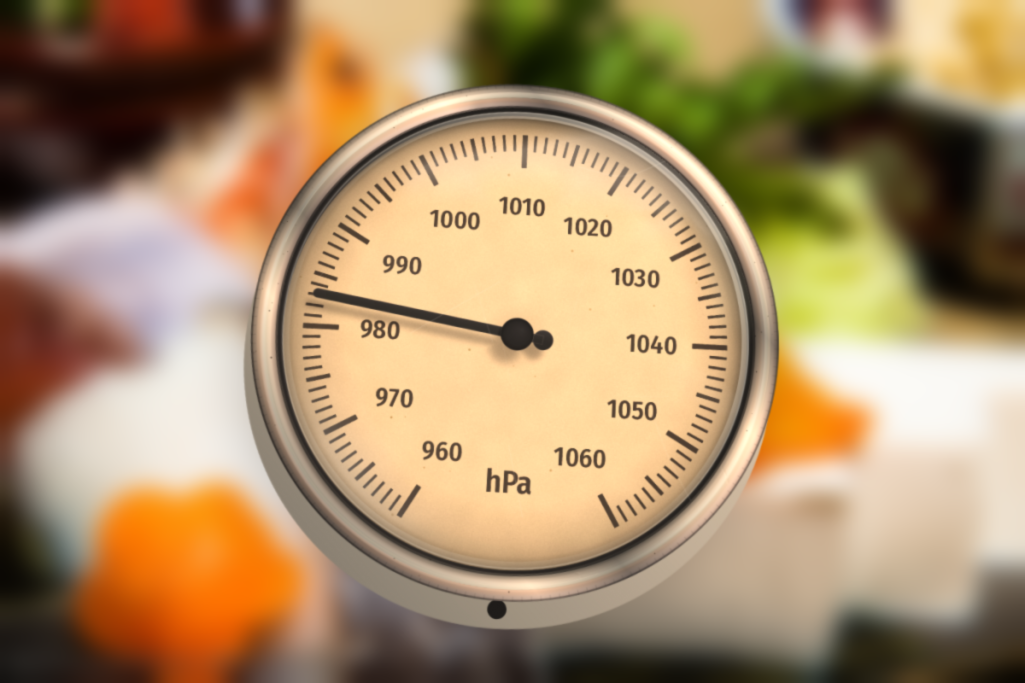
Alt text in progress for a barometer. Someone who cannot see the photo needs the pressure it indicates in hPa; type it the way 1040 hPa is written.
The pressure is 983 hPa
